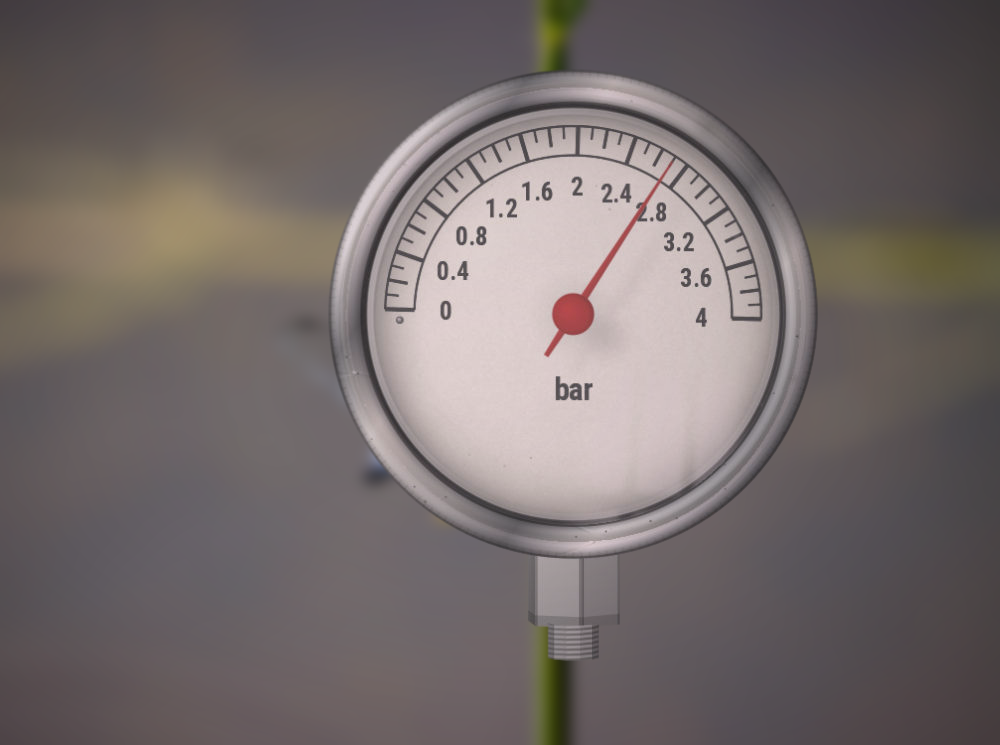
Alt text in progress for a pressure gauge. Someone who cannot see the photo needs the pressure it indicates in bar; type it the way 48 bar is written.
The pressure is 2.7 bar
